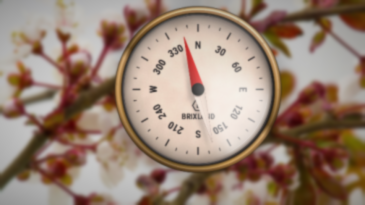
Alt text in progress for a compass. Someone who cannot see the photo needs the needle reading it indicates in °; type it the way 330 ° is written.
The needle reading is 345 °
